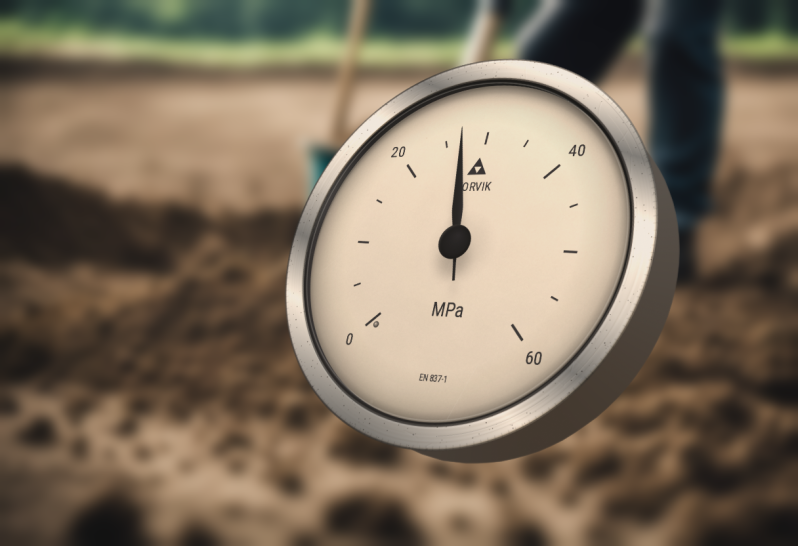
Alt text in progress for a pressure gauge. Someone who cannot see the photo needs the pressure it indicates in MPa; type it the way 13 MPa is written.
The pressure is 27.5 MPa
